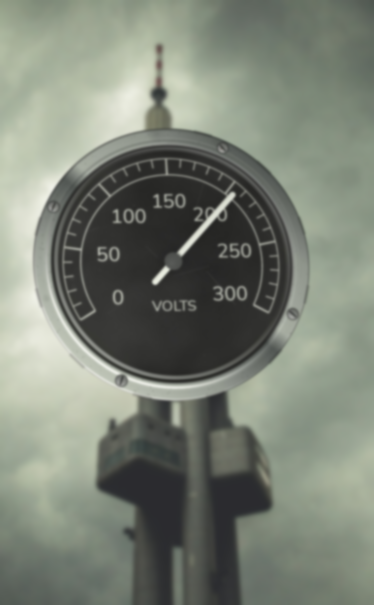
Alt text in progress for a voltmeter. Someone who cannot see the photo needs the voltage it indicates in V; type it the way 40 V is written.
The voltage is 205 V
